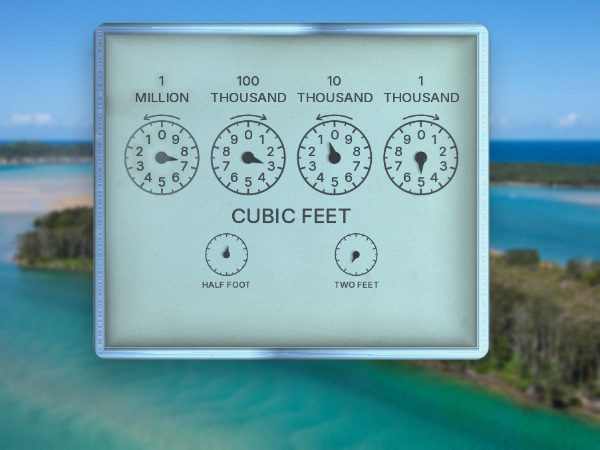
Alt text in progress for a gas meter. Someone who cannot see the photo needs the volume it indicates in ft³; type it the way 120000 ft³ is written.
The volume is 730500 ft³
